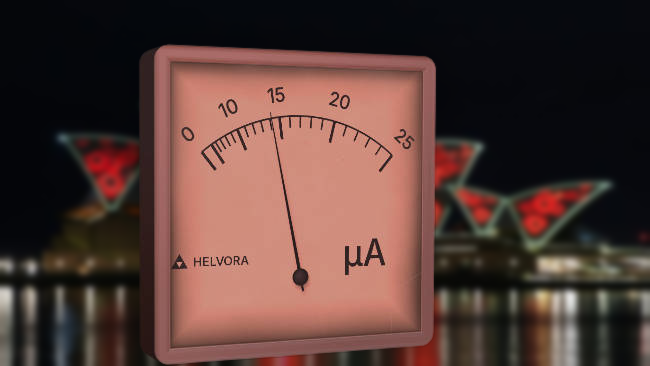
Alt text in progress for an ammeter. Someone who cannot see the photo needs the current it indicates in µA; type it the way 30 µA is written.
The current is 14 µA
